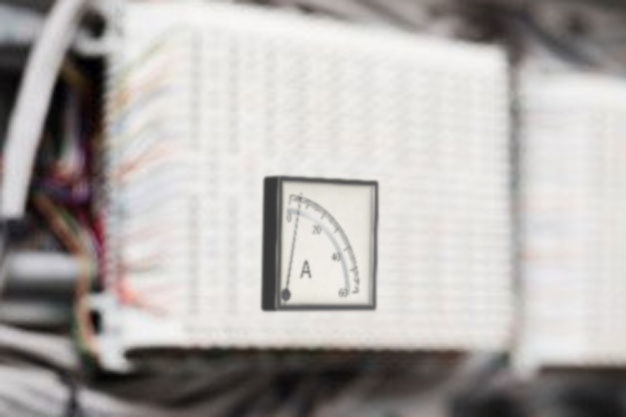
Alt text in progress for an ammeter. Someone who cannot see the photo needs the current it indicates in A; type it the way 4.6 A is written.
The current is 5 A
